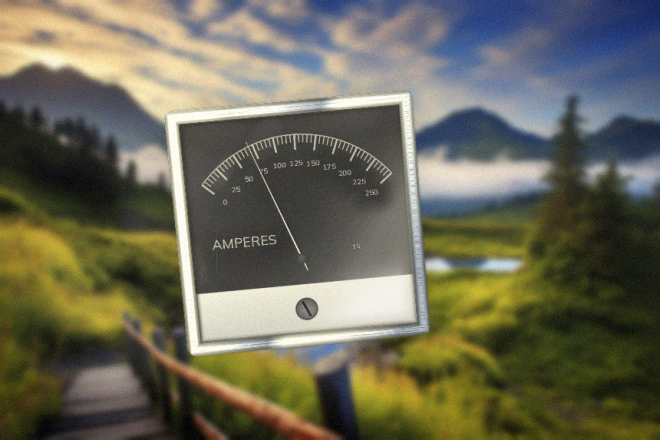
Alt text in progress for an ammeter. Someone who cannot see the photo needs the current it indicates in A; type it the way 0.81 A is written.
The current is 70 A
